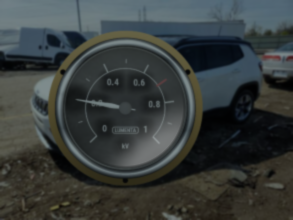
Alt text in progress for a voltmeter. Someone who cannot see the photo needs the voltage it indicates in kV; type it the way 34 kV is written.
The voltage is 0.2 kV
